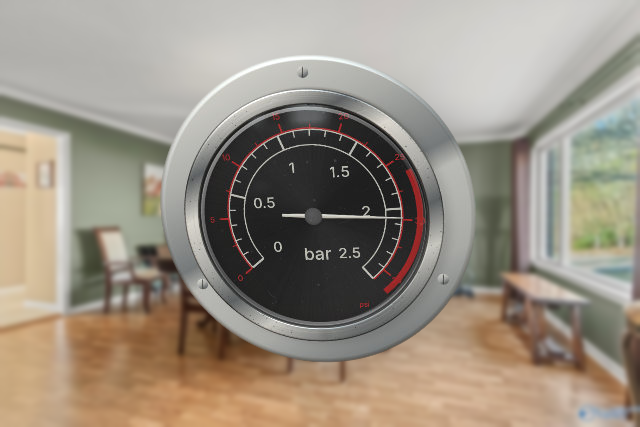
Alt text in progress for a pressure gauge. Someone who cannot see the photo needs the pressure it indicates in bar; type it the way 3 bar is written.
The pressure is 2.05 bar
